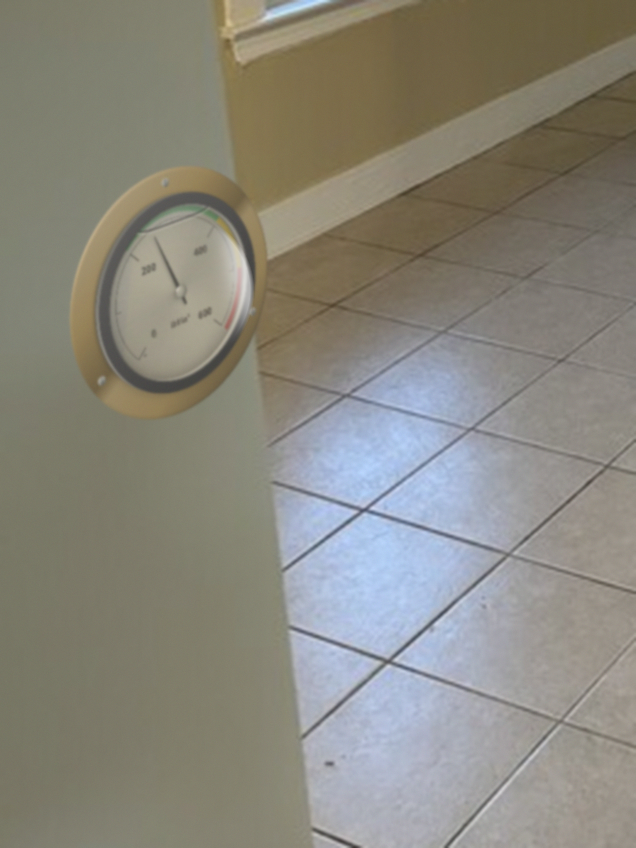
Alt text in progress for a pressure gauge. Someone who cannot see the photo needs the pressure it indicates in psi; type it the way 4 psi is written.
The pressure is 250 psi
